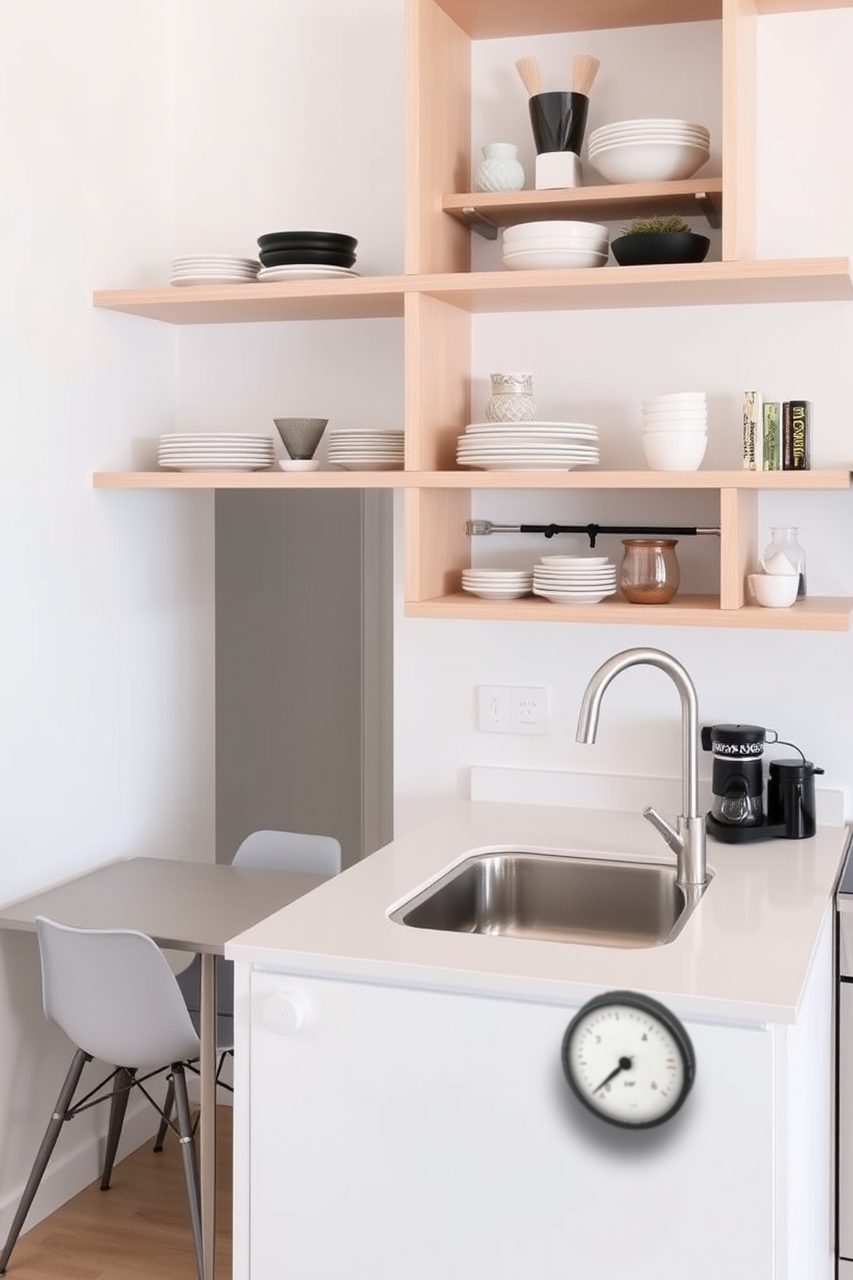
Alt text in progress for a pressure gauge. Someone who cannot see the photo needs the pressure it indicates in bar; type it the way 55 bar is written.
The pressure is 0.2 bar
